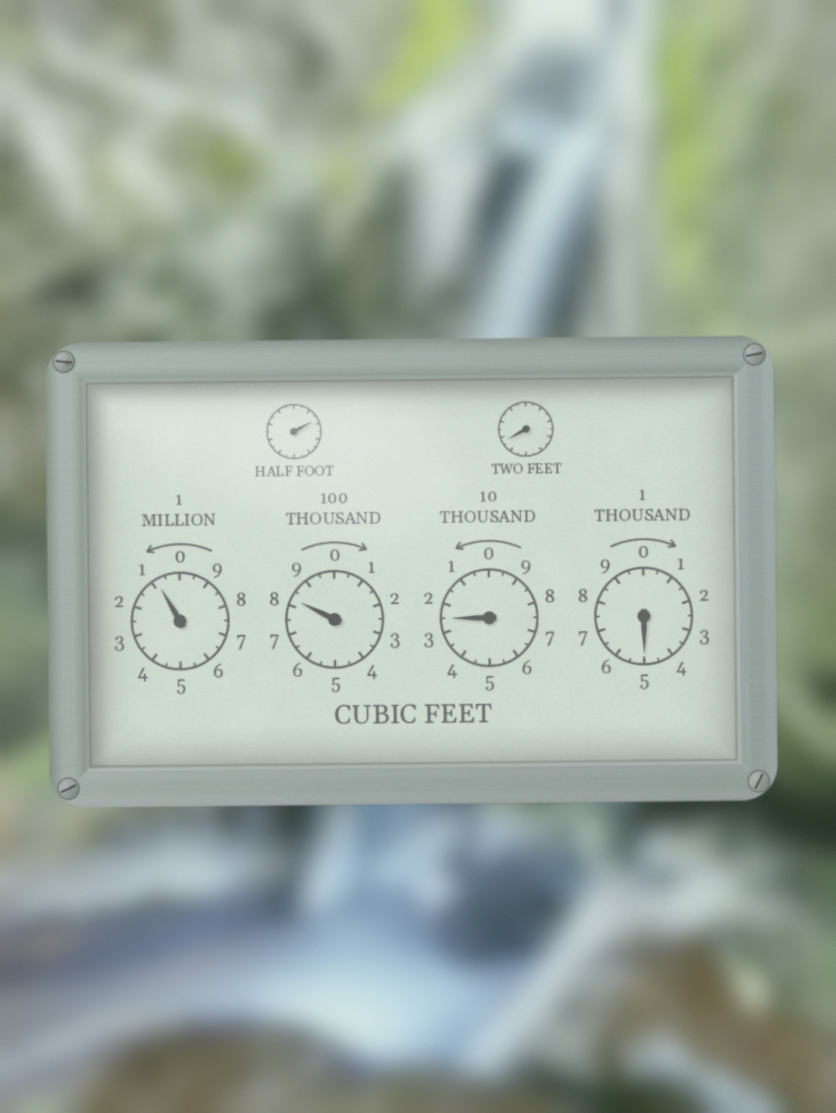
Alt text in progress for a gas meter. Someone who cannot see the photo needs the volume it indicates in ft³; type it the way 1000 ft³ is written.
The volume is 82500 ft³
